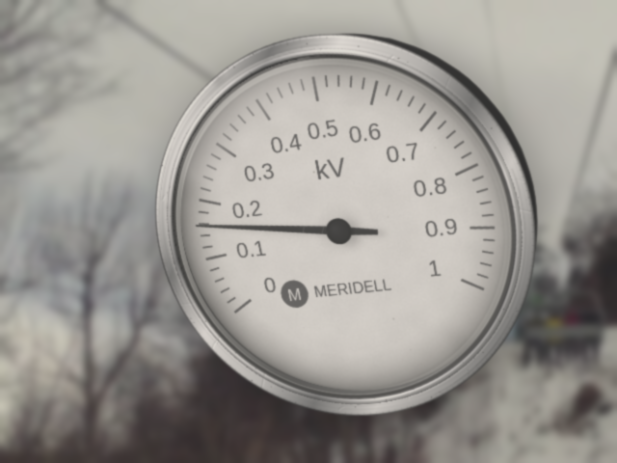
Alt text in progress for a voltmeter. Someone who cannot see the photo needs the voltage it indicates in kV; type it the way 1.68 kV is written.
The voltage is 0.16 kV
